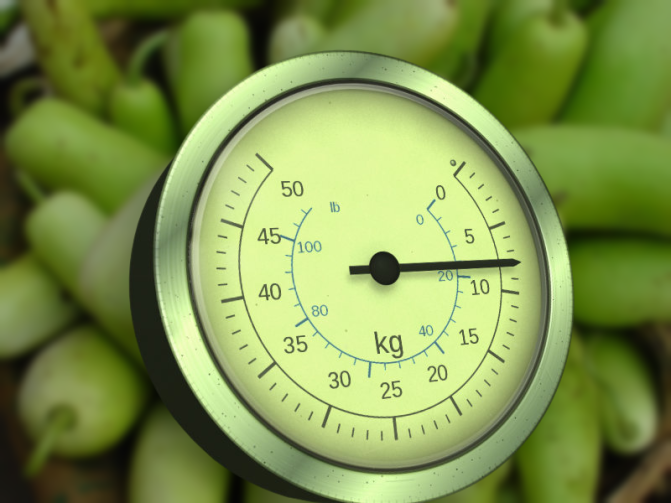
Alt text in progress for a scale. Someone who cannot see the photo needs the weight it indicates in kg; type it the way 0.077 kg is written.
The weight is 8 kg
